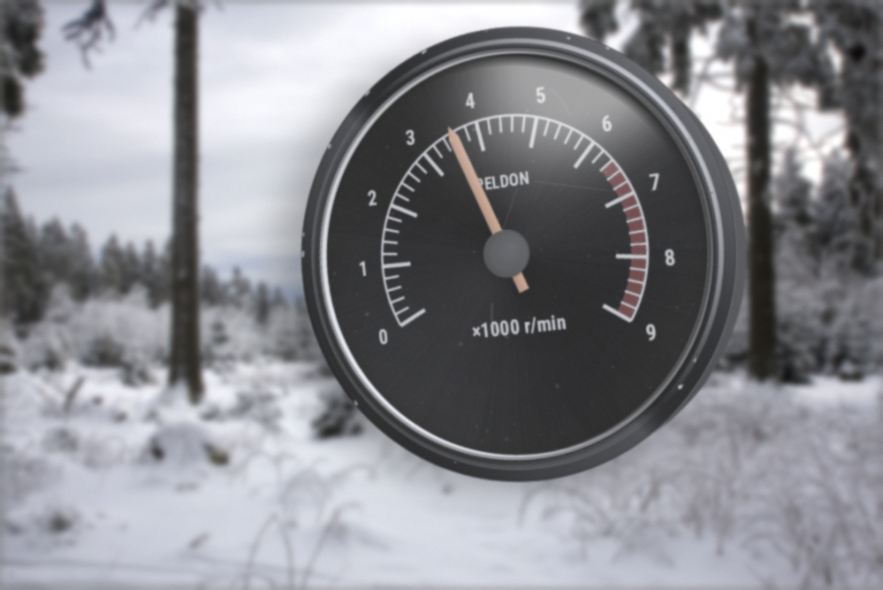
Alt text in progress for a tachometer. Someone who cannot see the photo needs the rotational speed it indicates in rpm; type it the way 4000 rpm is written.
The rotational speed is 3600 rpm
